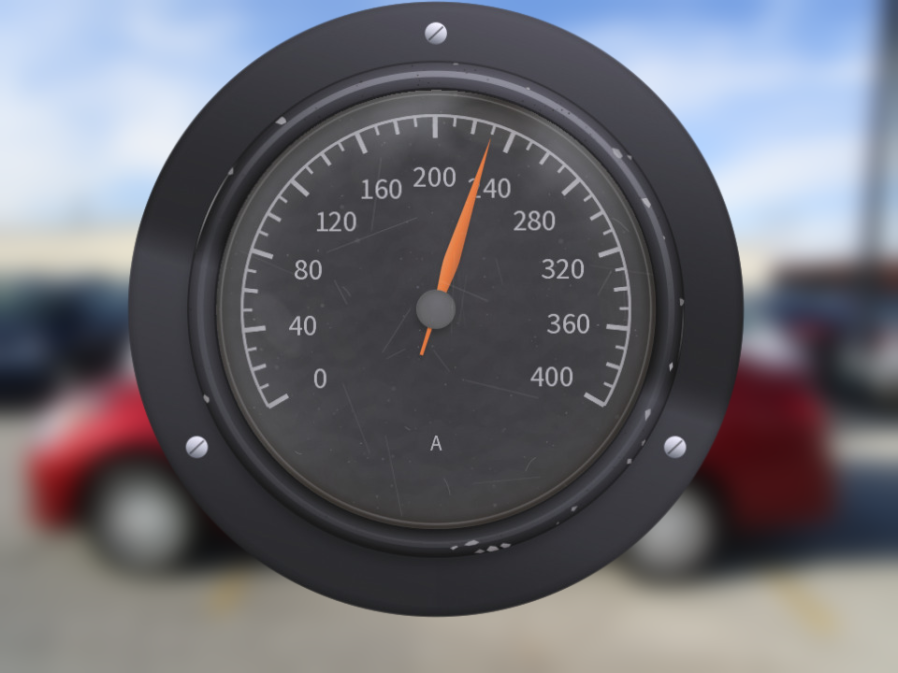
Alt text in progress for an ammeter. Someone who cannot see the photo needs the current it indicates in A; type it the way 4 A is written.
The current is 230 A
